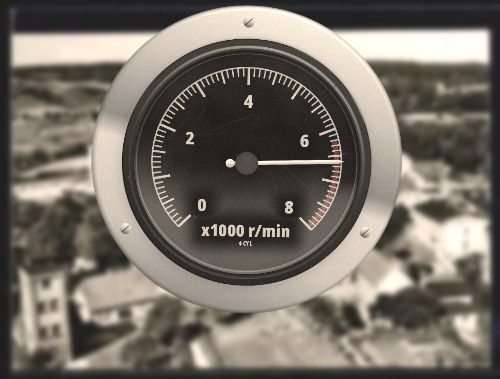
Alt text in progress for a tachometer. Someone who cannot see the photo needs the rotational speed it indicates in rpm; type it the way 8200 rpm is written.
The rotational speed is 6600 rpm
